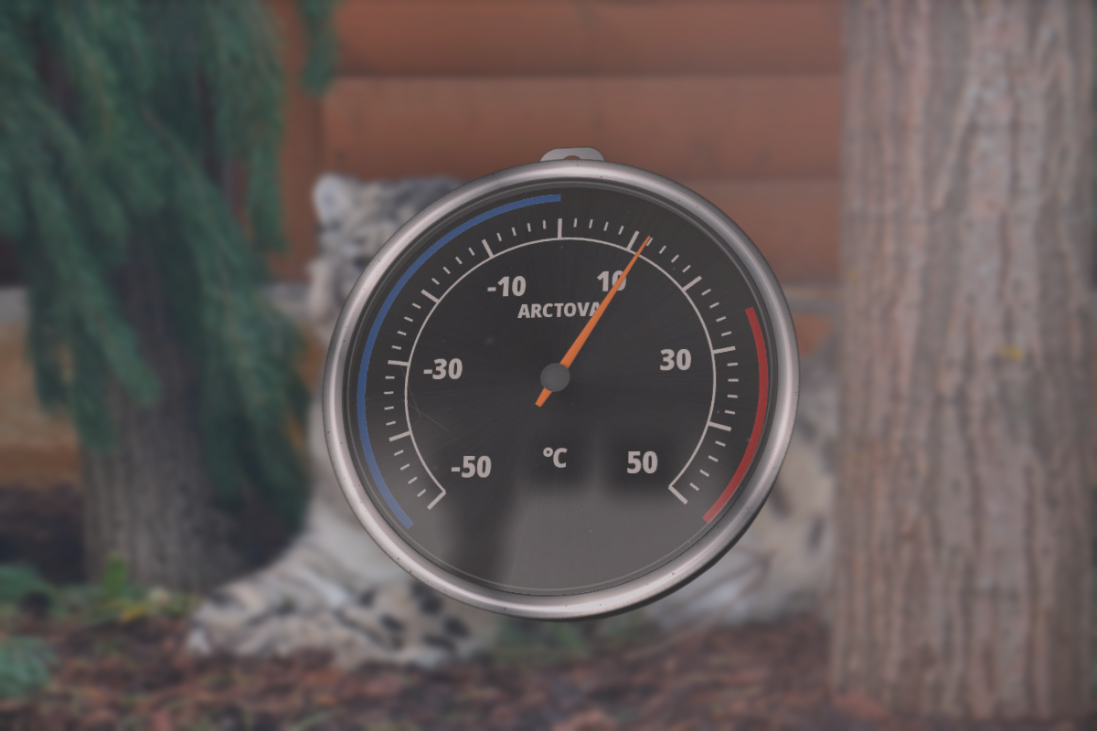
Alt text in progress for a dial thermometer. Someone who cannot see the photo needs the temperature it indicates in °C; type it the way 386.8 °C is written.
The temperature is 12 °C
